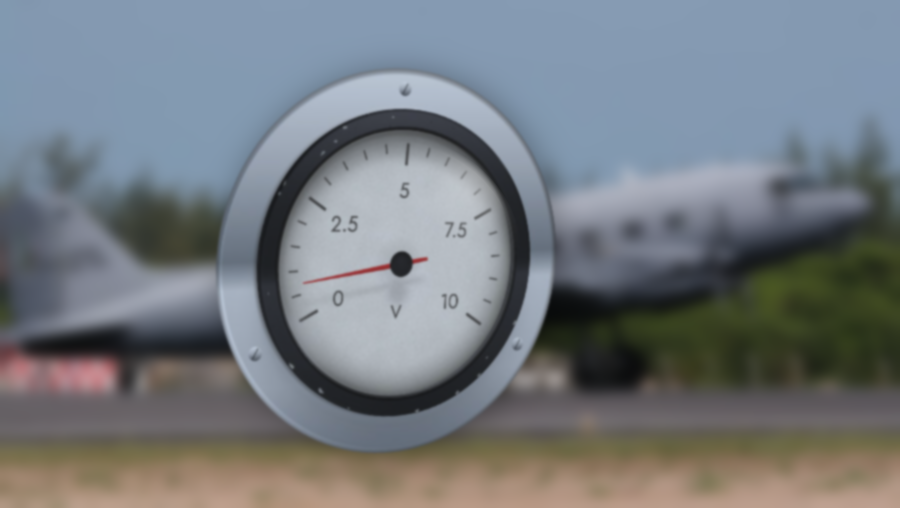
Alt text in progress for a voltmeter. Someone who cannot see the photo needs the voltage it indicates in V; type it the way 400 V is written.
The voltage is 0.75 V
